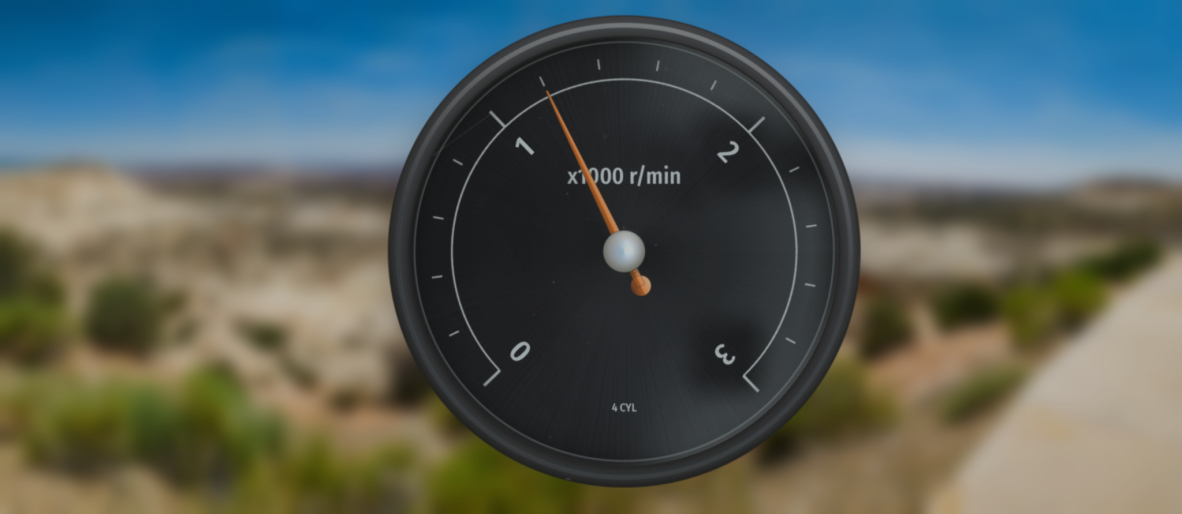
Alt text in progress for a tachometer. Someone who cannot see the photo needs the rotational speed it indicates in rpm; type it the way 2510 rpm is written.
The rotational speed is 1200 rpm
